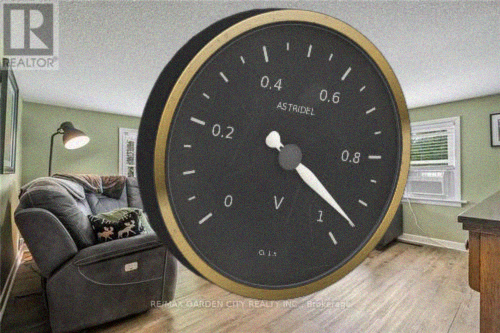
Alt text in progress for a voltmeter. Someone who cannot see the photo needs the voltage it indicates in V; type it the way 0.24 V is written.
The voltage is 0.95 V
